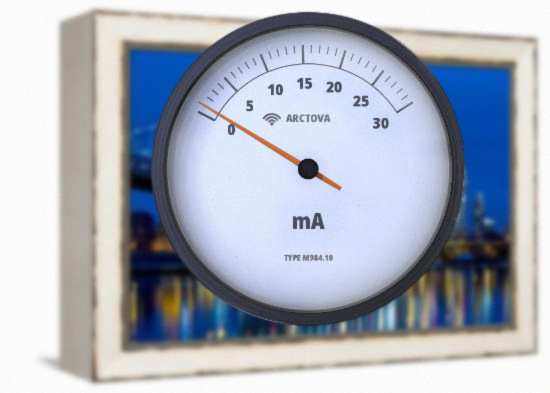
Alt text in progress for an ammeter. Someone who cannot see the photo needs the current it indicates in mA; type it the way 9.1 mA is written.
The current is 1 mA
